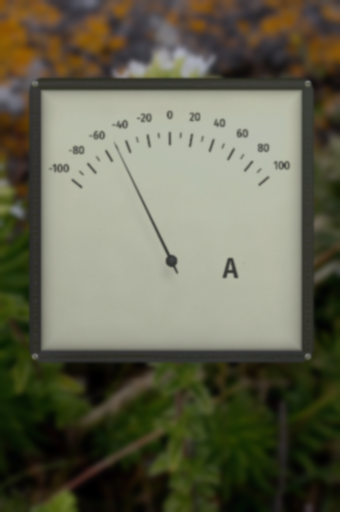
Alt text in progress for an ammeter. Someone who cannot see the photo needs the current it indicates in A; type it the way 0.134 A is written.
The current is -50 A
